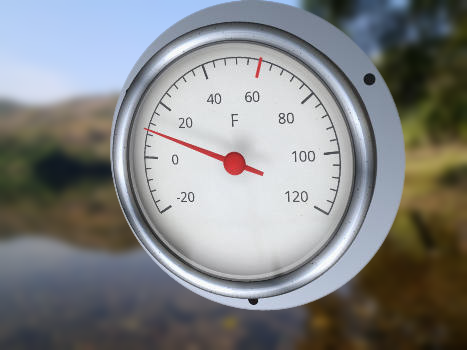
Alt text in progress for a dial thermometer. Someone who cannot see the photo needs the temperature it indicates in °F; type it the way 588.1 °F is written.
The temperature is 10 °F
